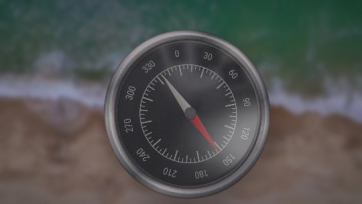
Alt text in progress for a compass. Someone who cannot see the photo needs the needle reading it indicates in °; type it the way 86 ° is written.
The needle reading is 155 °
